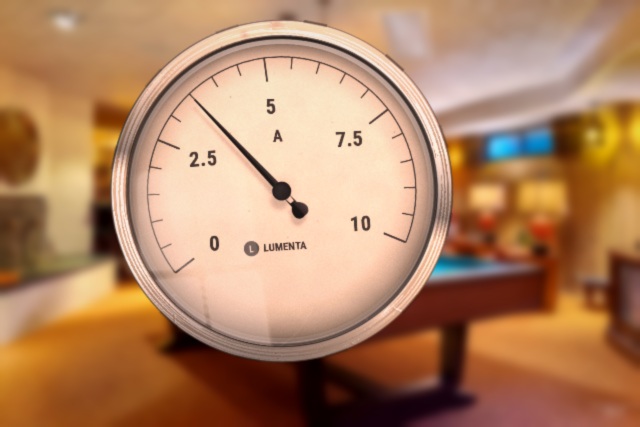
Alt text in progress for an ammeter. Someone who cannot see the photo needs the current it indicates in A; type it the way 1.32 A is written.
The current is 3.5 A
